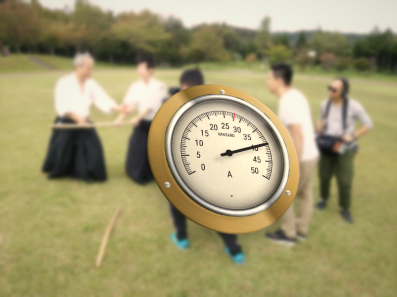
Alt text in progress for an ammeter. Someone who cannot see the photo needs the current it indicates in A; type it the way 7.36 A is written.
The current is 40 A
